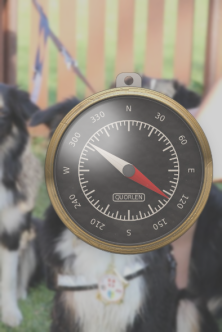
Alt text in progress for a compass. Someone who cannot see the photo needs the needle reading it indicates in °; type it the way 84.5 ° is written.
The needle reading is 125 °
